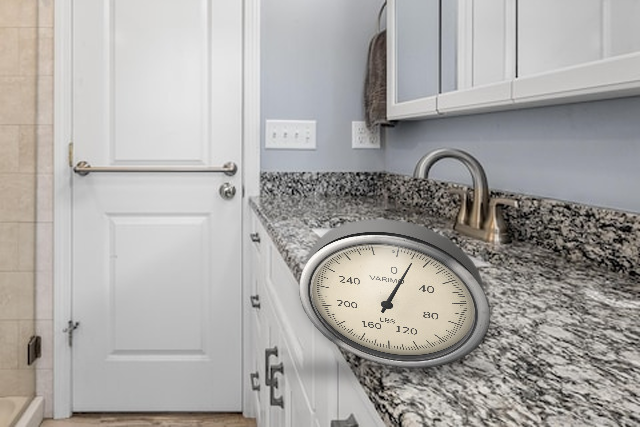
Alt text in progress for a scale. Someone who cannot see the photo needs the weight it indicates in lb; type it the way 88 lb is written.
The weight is 10 lb
